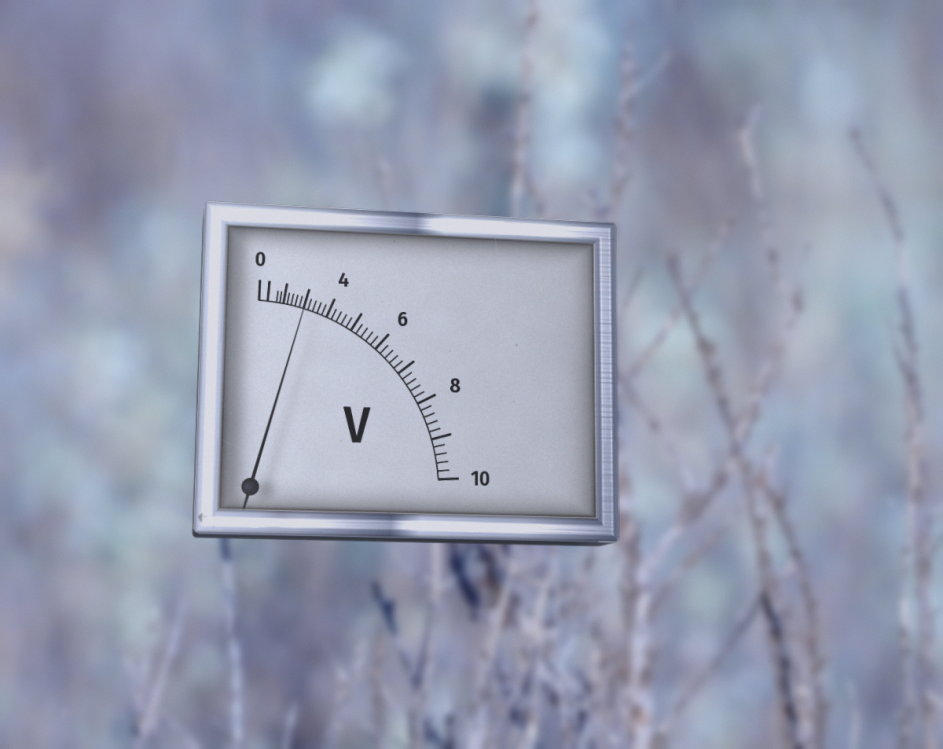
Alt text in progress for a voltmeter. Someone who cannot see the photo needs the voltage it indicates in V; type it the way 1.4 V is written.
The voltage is 3 V
